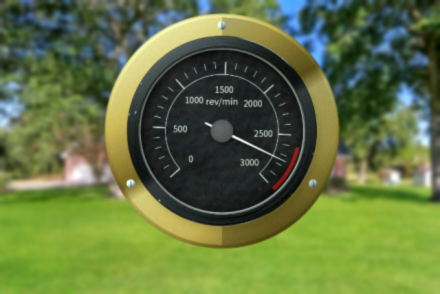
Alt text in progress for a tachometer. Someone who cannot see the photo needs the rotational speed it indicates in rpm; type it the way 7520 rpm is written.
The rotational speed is 2750 rpm
